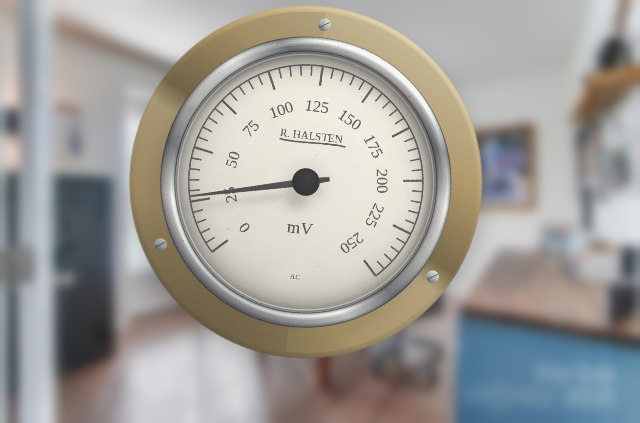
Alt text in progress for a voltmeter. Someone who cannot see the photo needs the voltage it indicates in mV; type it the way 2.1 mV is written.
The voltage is 27.5 mV
